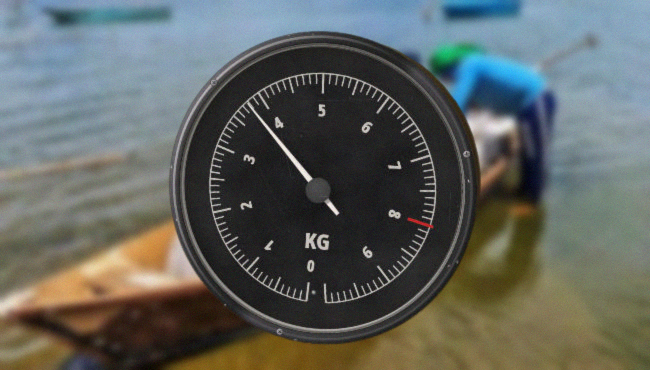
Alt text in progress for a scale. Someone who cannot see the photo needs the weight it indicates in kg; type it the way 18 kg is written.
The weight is 3.8 kg
